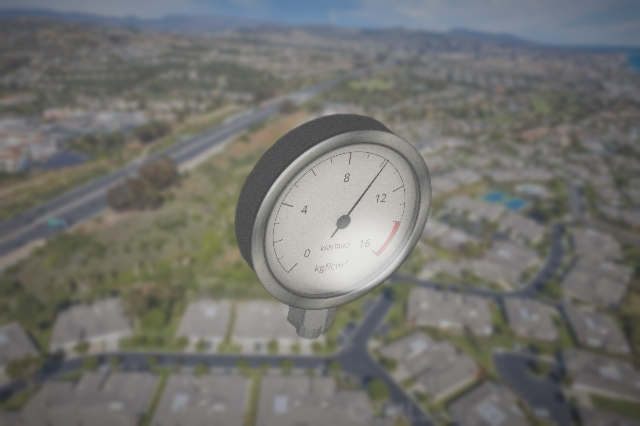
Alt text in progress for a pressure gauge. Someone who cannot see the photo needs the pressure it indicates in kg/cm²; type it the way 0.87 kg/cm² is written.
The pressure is 10 kg/cm²
